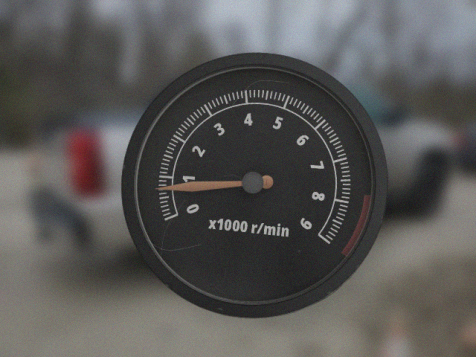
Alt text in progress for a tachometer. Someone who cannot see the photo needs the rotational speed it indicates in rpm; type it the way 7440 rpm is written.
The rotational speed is 700 rpm
